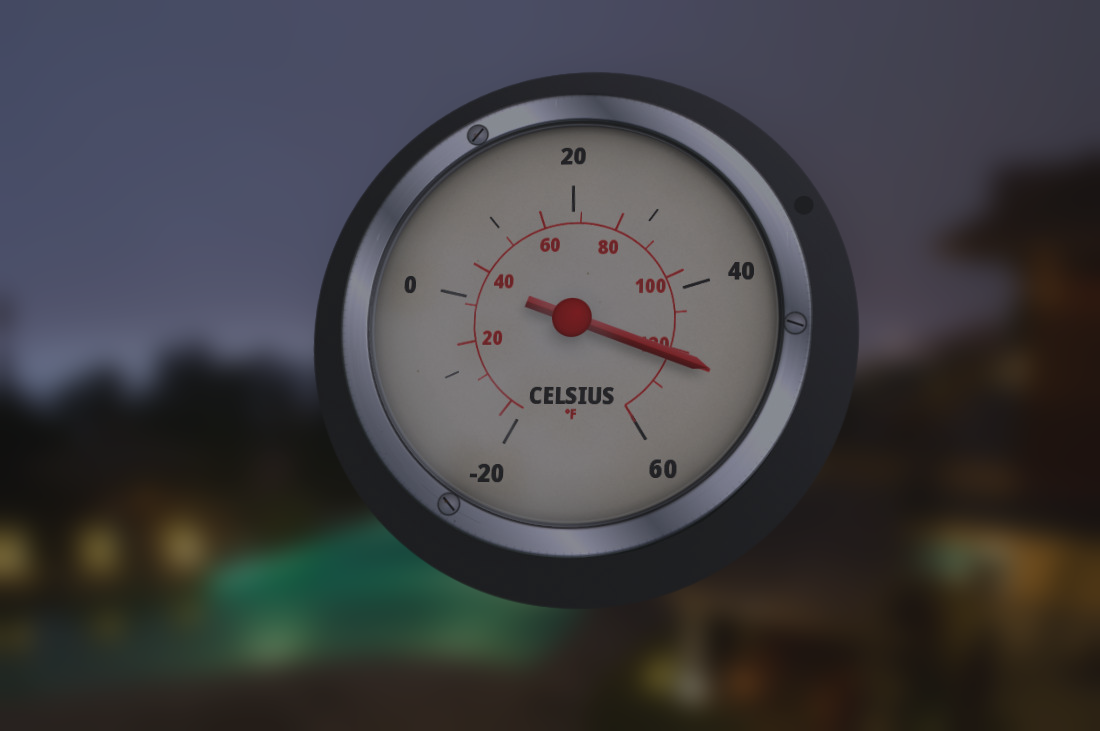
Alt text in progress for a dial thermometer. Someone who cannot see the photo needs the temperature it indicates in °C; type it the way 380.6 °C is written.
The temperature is 50 °C
